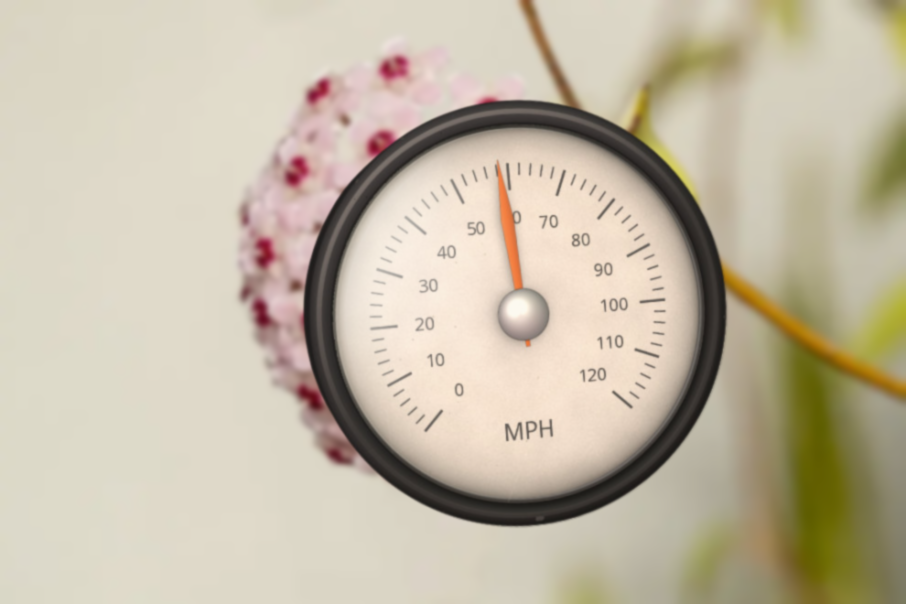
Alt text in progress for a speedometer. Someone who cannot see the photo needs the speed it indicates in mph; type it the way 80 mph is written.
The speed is 58 mph
